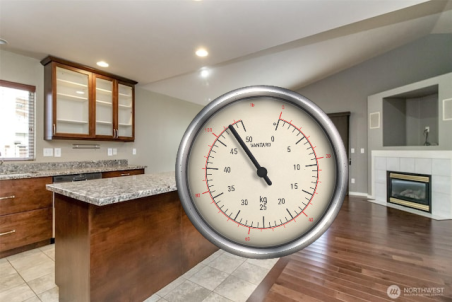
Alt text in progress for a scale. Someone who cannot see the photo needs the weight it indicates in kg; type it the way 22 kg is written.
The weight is 48 kg
